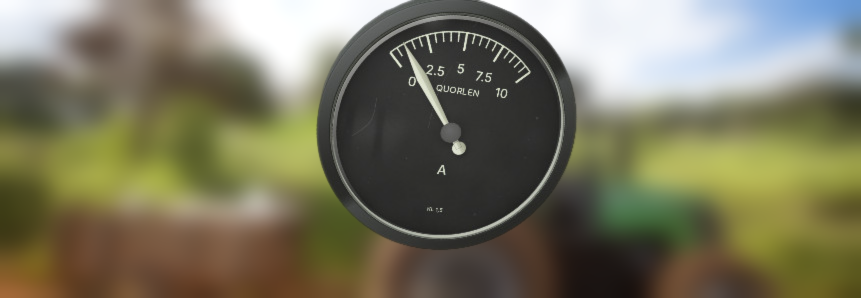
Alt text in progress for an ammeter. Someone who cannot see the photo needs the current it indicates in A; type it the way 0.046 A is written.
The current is 1 A
